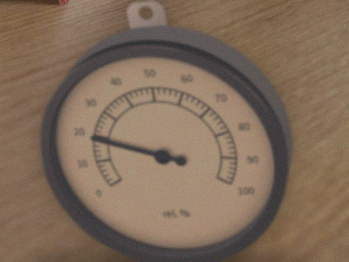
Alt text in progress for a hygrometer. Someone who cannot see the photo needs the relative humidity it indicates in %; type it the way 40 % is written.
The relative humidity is 20 %
